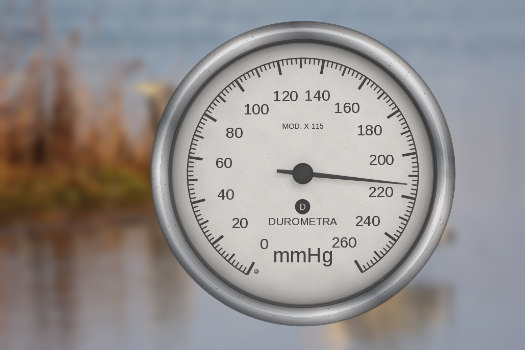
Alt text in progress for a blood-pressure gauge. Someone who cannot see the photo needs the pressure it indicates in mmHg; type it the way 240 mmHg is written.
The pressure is 214 mmHg
